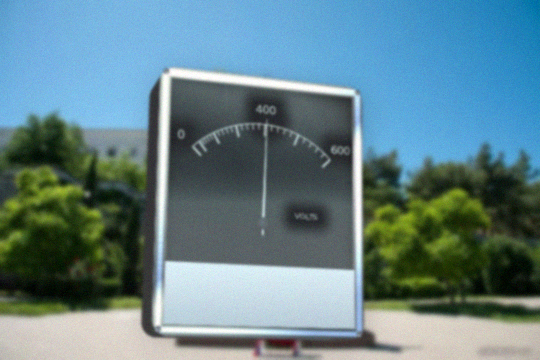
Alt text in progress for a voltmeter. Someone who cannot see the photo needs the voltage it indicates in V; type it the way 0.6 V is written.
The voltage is 400 V
